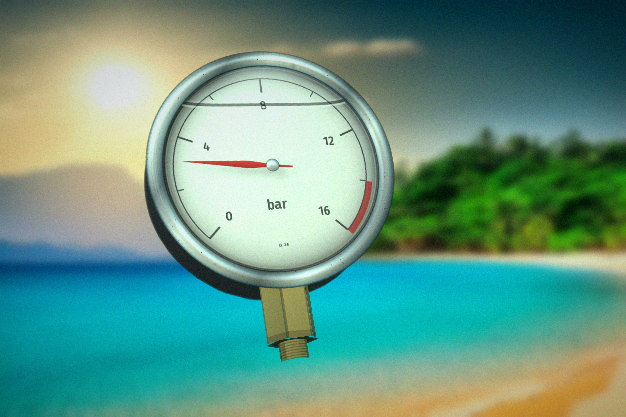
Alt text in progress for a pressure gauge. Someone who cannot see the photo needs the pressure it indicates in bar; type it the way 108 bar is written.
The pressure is 3 bar
